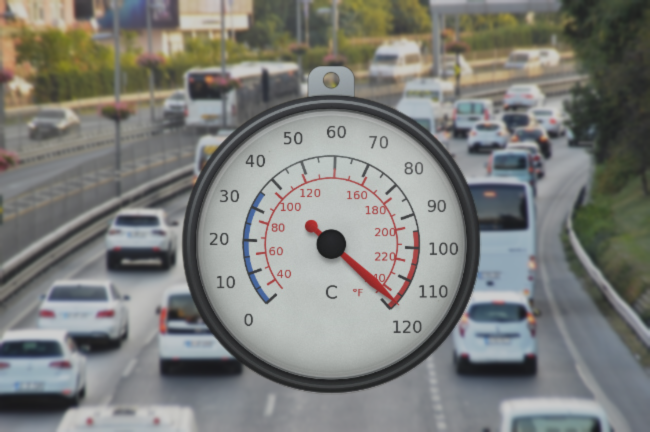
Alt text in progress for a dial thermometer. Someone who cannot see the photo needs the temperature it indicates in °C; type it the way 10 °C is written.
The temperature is 117.5 °C
